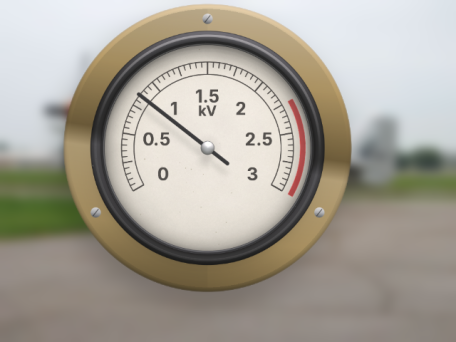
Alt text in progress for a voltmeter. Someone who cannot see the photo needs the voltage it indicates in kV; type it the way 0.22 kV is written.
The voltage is 0.85 kV
